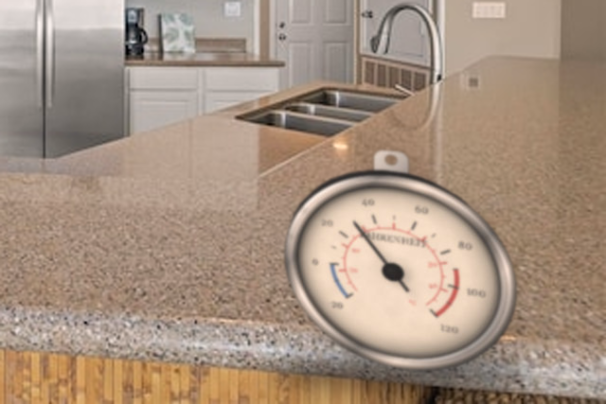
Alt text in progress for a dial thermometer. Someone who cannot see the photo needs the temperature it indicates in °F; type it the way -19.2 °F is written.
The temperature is 30 °F
